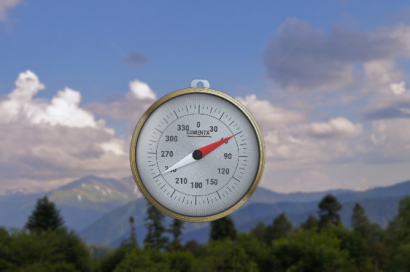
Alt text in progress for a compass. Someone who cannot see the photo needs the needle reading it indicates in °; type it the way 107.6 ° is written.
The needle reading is 60 °
